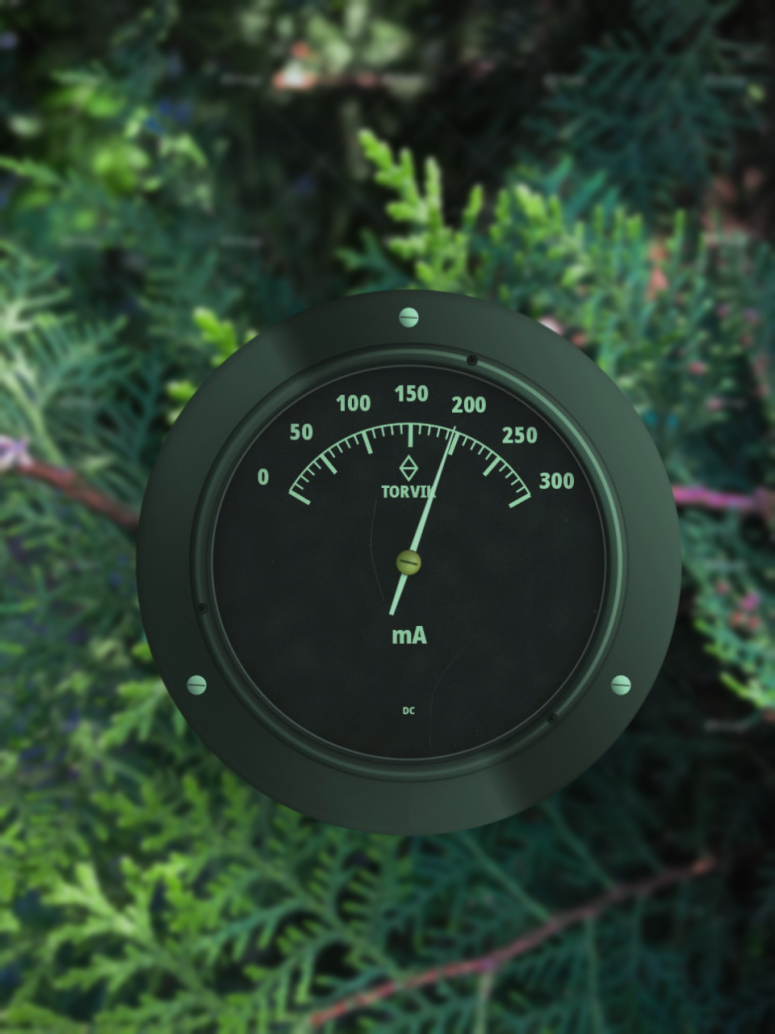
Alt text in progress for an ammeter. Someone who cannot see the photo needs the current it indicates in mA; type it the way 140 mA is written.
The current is 195 mA
